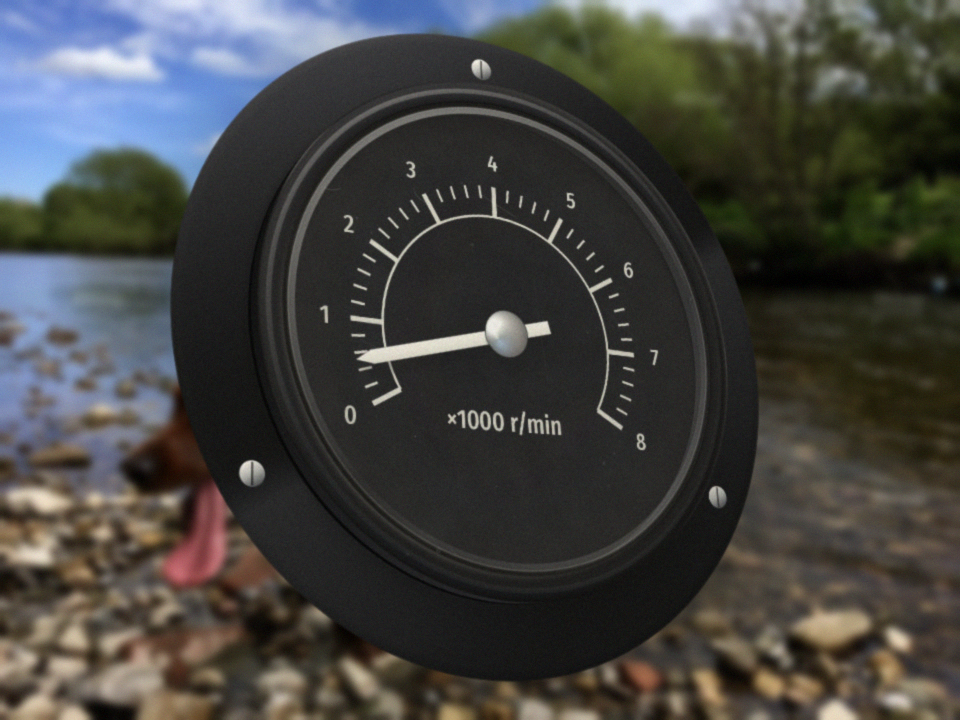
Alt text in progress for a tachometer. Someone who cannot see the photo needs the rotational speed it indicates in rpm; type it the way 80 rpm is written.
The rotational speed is 500 rpm
